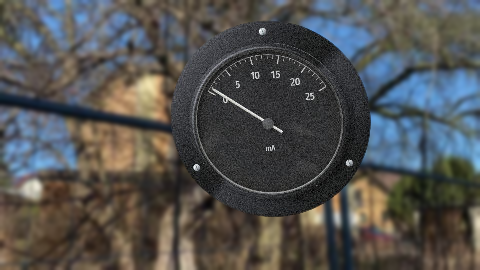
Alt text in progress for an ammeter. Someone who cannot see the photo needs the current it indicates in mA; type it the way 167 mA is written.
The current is 1 mA
